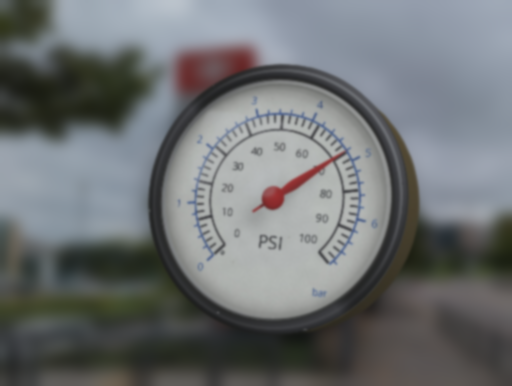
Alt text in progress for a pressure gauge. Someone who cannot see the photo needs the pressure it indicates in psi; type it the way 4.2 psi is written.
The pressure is 70 psi
